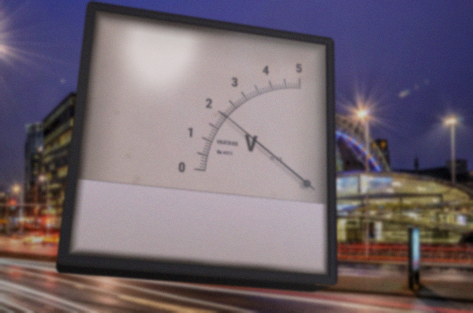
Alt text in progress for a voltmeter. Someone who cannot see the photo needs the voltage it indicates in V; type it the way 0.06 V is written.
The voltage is 2 V
